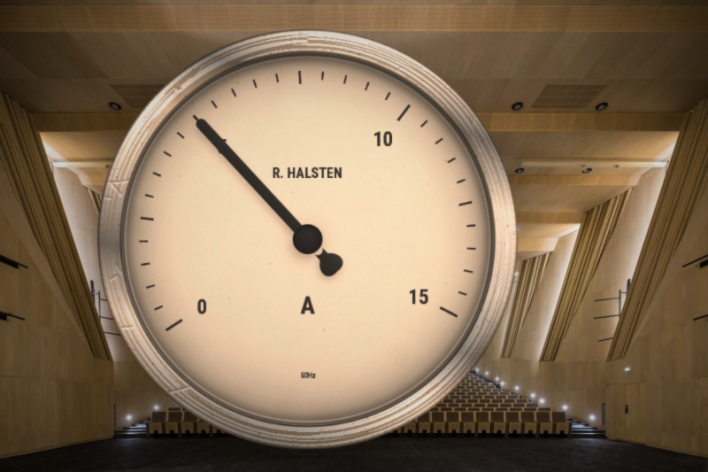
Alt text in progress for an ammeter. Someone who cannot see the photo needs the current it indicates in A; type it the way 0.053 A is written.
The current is 5 A
